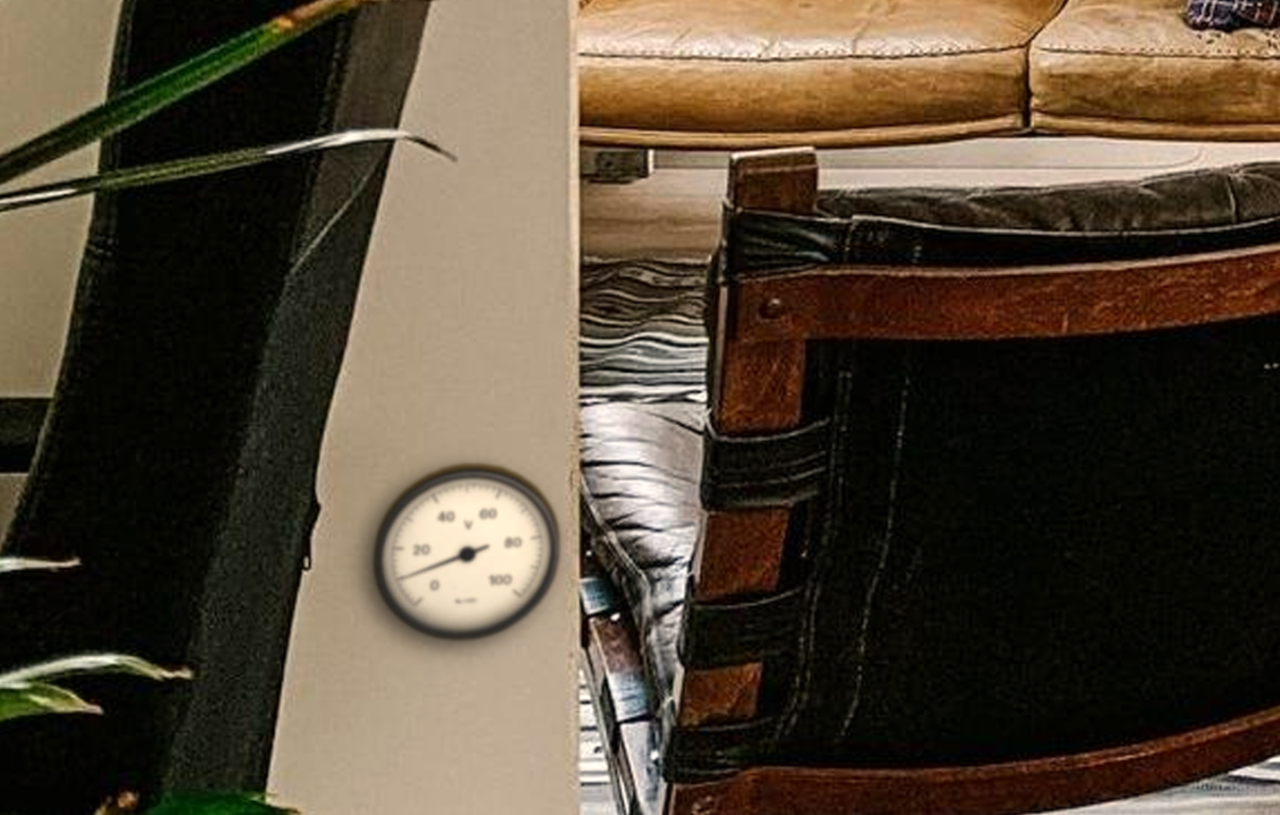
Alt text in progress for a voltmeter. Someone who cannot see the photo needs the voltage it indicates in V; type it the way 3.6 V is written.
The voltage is 10 V
